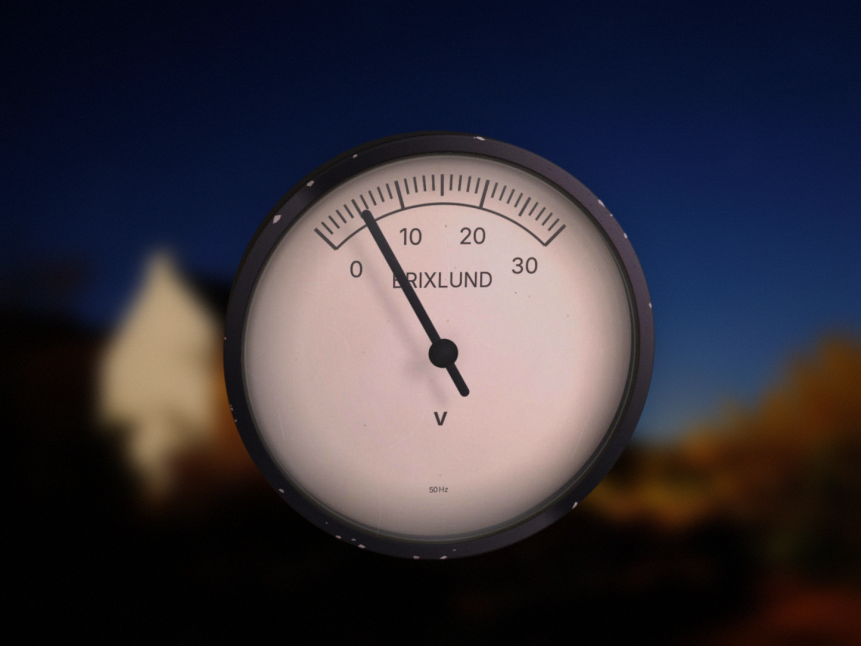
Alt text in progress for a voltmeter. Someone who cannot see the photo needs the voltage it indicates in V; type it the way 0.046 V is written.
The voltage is 5.5 V
